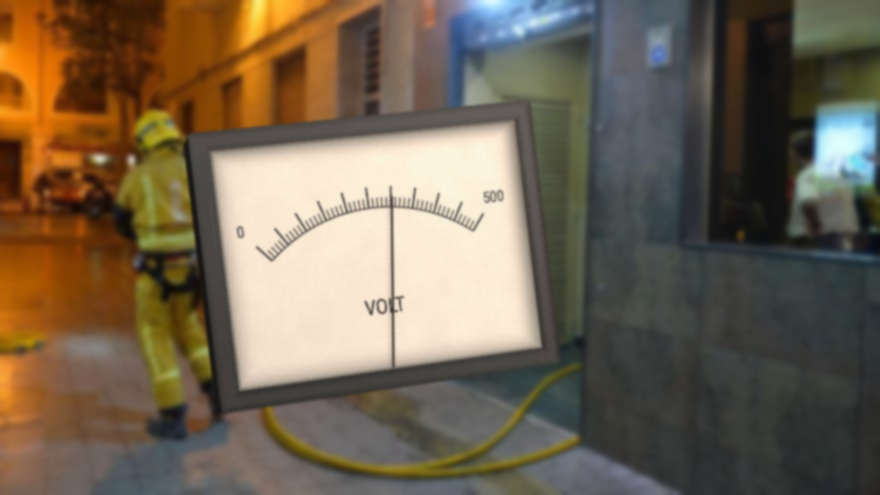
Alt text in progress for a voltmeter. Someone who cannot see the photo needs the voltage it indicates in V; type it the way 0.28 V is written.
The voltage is 300 V
